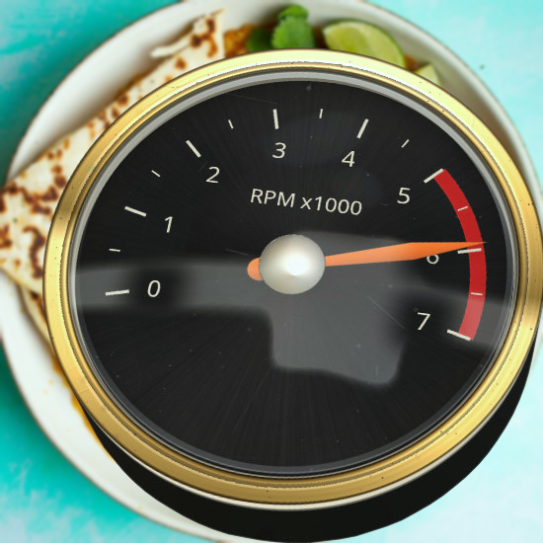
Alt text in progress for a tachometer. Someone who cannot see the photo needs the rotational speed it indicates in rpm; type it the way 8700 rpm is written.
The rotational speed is 6000 rpm
